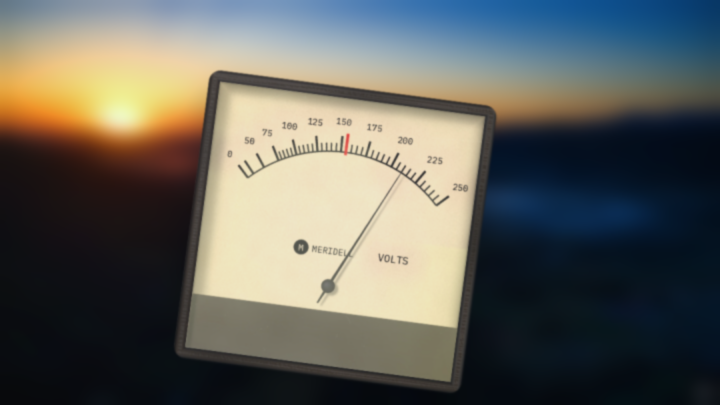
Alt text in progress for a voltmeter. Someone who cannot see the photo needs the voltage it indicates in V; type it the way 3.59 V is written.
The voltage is 210 V
